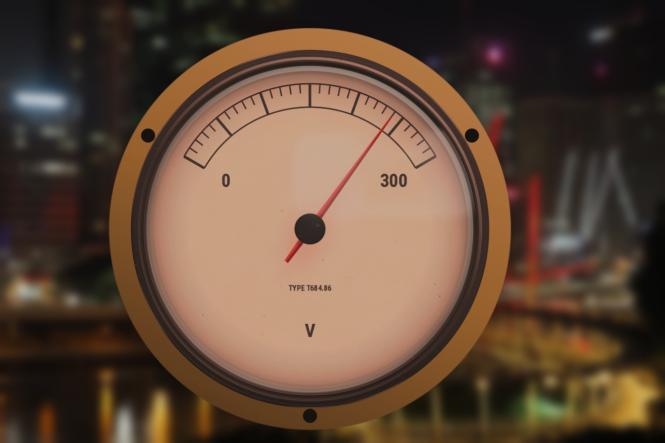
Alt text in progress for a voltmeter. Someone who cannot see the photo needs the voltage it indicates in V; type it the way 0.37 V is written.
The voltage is 240 V
